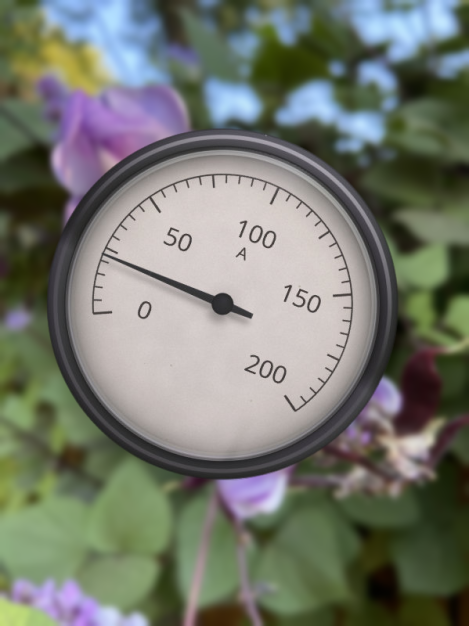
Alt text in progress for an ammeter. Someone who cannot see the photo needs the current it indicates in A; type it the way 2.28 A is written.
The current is 22.5 A
